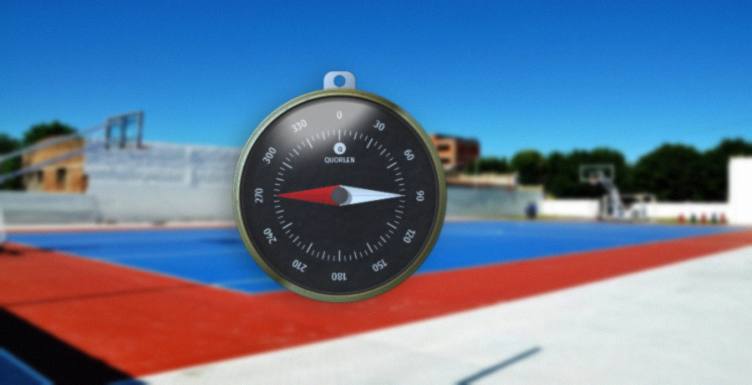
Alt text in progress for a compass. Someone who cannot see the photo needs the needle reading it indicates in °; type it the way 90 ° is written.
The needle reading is 270 °
